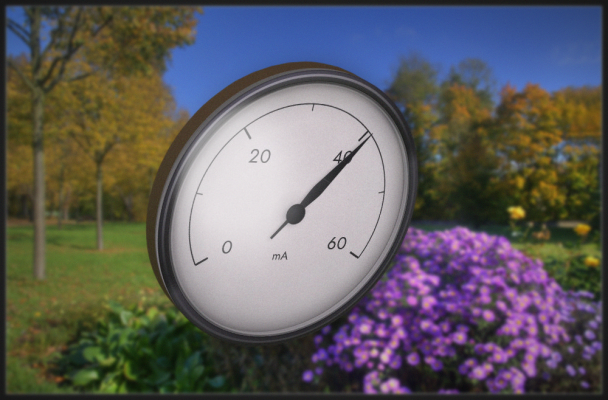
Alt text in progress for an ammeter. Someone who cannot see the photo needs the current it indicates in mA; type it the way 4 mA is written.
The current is 40 mA
